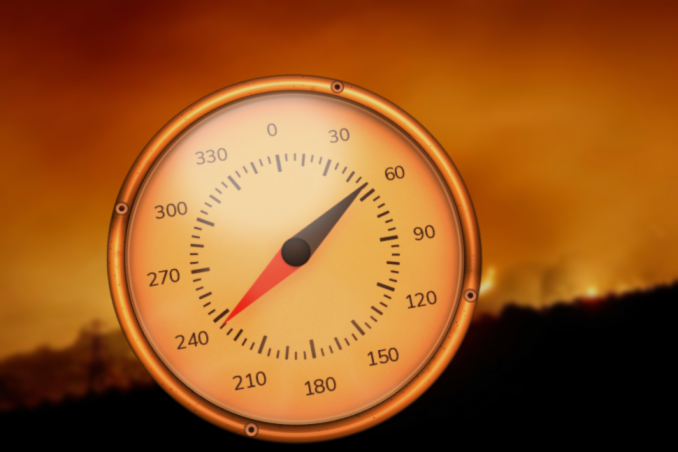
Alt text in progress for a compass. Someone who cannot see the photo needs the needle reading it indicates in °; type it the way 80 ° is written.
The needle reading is 235 °
